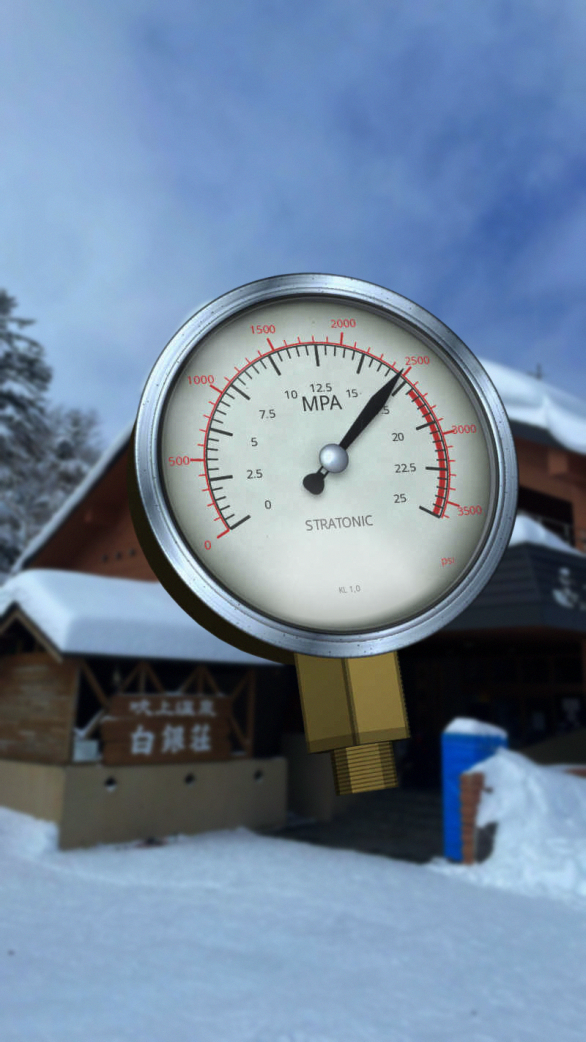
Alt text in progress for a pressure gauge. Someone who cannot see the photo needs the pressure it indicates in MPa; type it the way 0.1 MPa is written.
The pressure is 17 MPa
